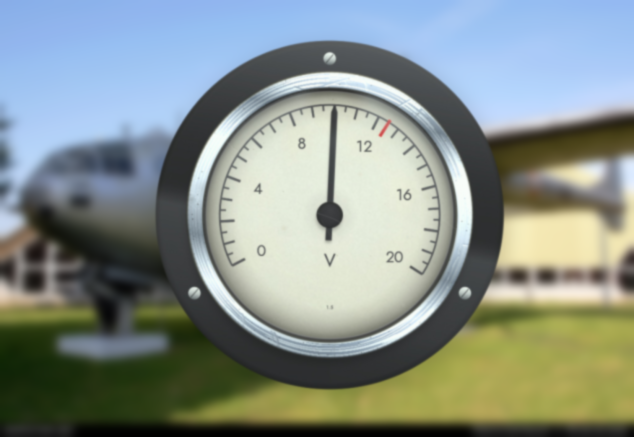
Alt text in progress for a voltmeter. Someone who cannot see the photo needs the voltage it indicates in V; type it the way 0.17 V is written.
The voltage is 10 V
